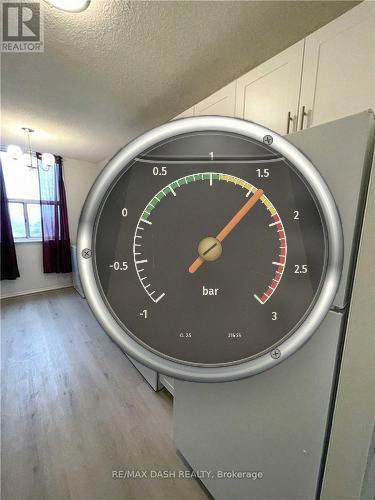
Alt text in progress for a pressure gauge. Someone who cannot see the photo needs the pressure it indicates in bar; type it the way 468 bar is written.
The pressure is 1.6 bar
